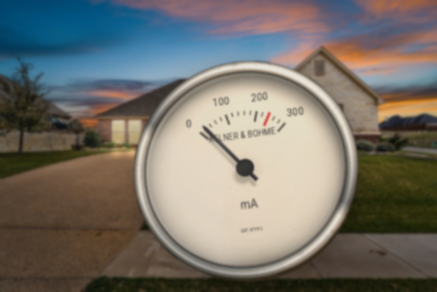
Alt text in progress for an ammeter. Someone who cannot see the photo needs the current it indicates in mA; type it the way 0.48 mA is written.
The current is 20 mA
